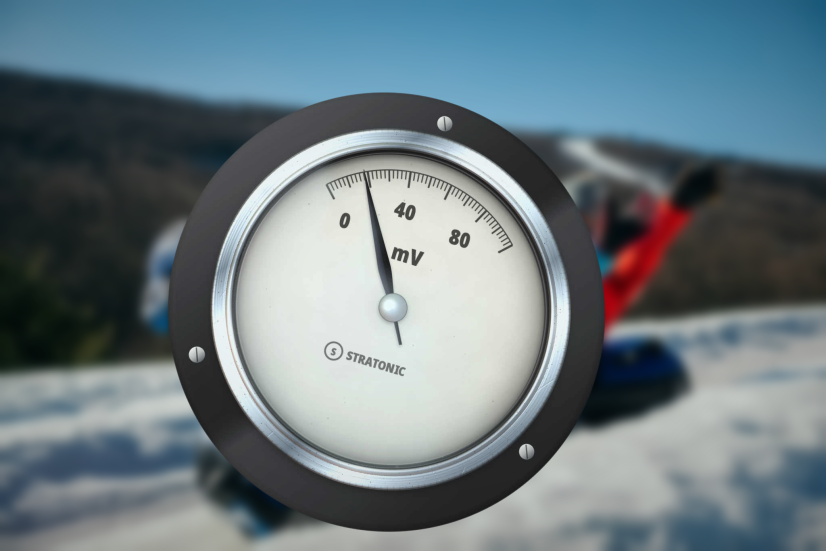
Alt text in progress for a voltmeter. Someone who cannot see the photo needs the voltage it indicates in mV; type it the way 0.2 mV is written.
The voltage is 18 mV
